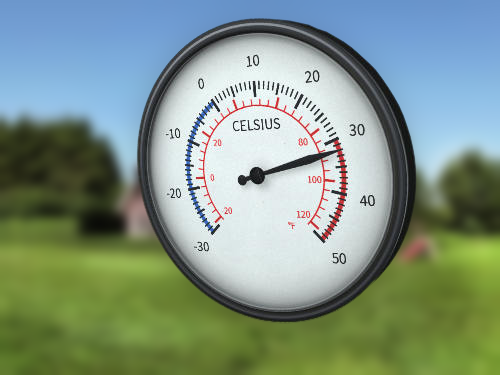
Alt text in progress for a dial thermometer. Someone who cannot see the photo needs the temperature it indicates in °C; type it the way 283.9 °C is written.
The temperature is 32 °C
